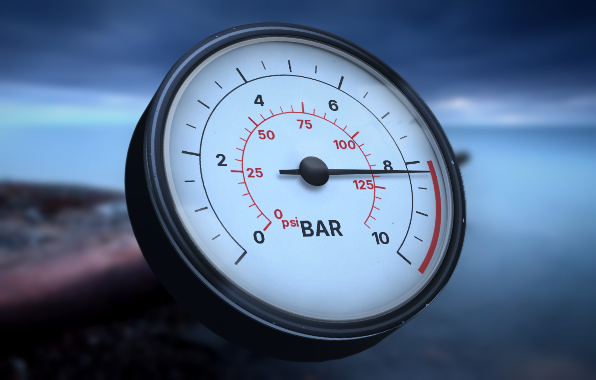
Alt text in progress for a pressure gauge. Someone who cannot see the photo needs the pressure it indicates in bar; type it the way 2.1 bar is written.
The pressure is 8.25 bar
